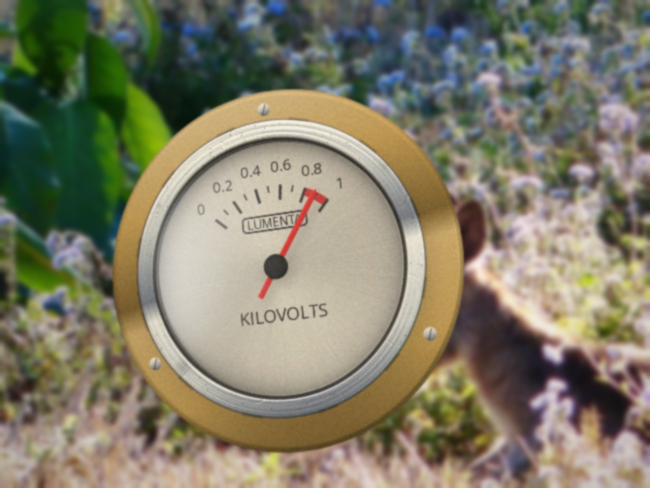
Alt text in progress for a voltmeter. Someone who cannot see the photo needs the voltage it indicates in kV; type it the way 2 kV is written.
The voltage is 0.9 kV
